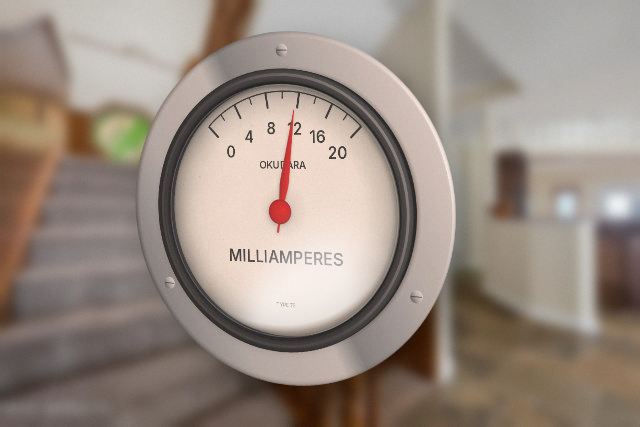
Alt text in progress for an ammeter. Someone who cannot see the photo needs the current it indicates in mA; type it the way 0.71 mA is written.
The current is 12 mA
